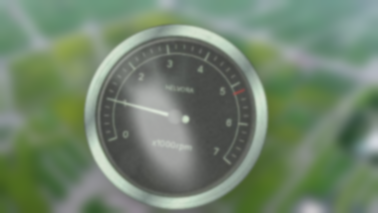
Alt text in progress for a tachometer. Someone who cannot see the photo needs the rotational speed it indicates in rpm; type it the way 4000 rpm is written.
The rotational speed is 1000 rpm
